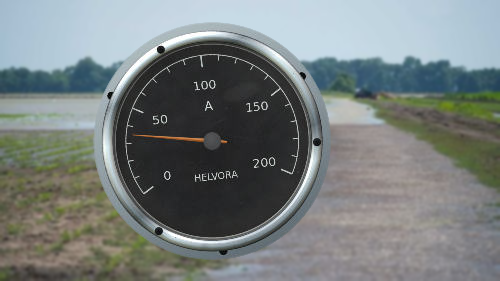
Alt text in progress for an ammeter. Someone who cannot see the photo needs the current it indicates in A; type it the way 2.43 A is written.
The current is 35 A
